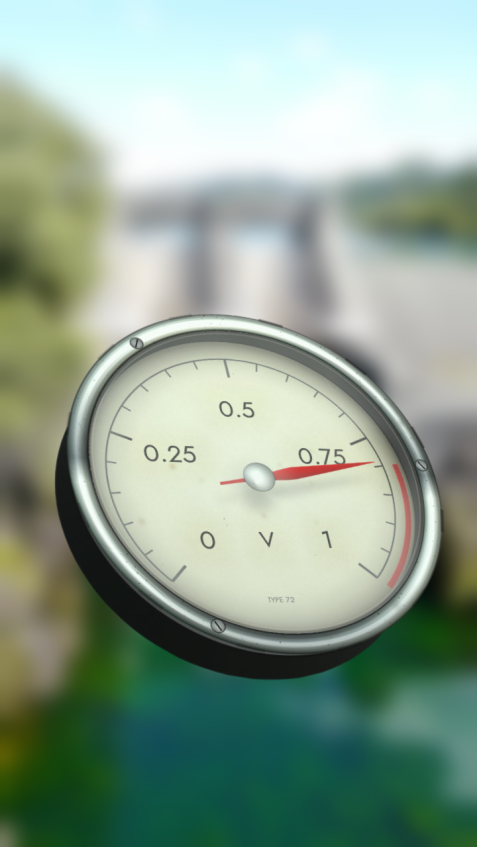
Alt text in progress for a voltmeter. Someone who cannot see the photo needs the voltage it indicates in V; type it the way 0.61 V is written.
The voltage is 0.8 V
